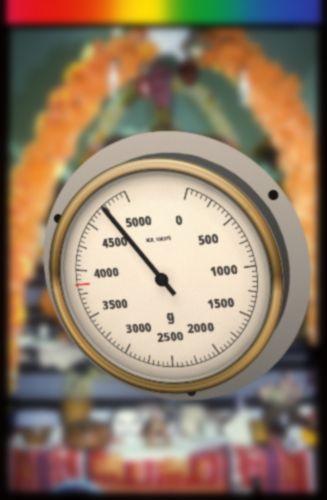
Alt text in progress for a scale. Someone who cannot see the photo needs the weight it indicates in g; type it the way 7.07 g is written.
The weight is 4750 g
